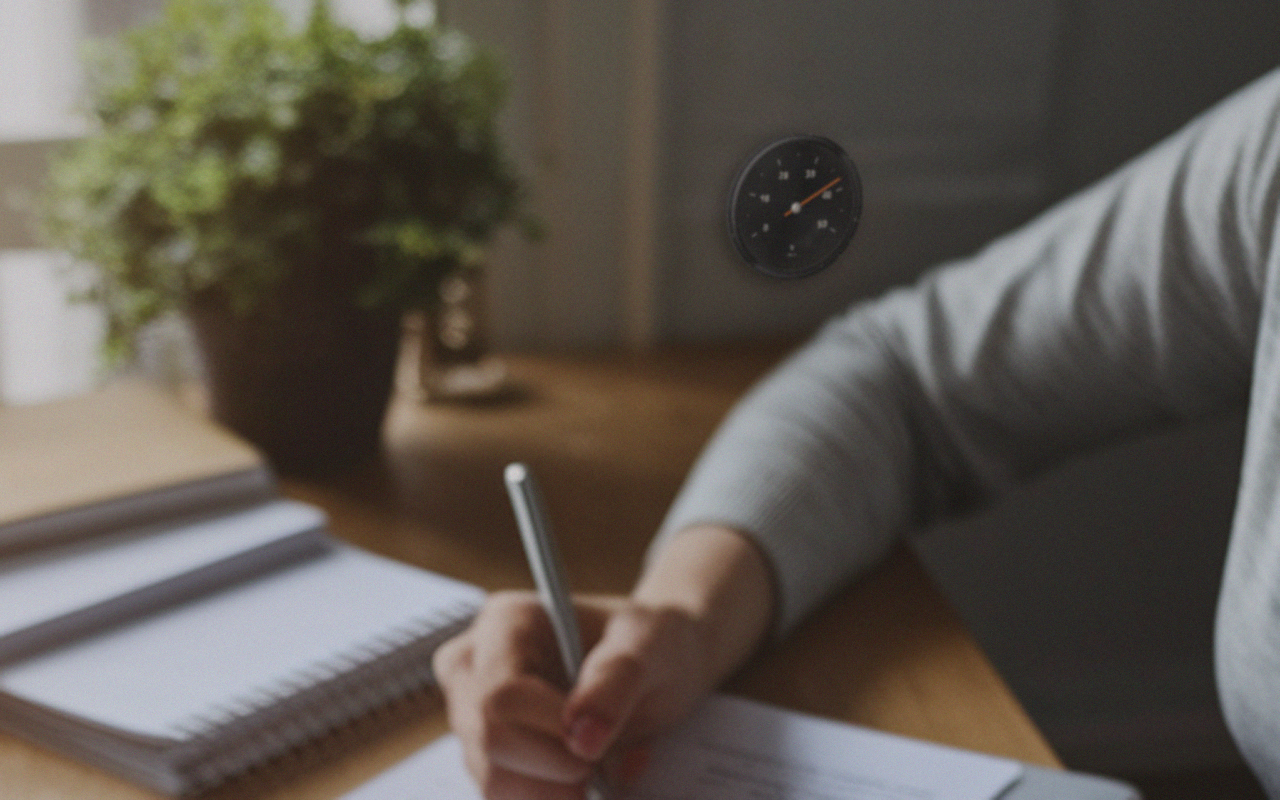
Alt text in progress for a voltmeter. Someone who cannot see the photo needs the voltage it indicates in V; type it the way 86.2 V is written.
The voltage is 37.5 V
